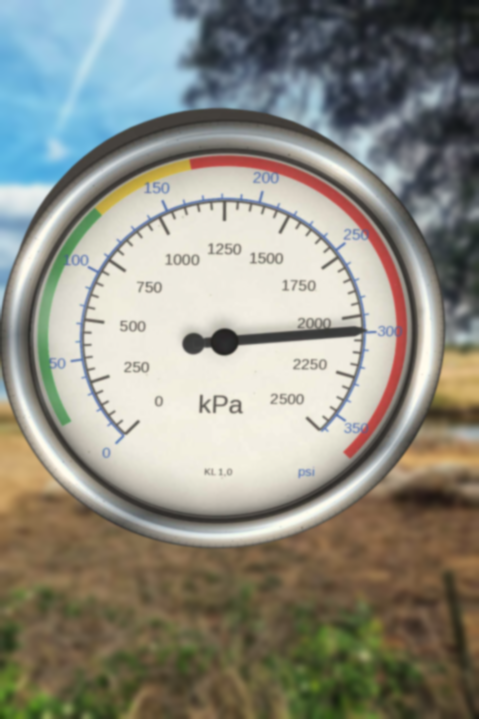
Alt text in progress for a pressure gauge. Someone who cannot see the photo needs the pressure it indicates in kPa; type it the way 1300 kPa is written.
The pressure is 2050 kPa
